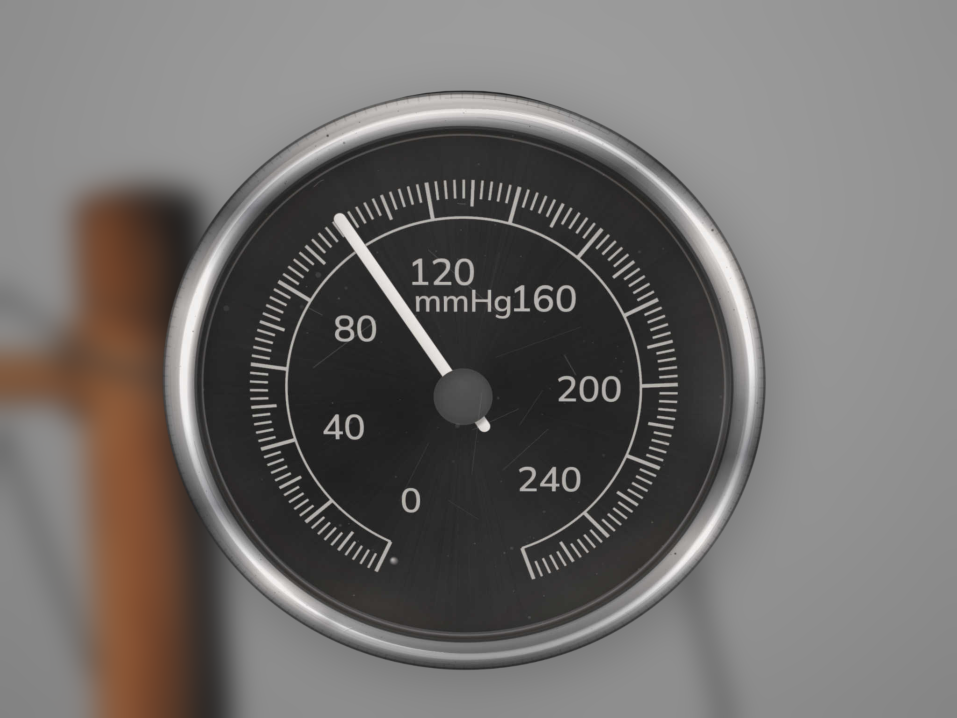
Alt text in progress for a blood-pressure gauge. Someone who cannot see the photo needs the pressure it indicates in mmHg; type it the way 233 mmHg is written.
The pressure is 100 mmHg
